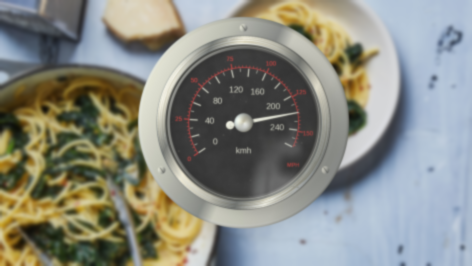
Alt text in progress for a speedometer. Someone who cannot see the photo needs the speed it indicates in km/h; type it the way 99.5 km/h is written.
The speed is 220 km/h
